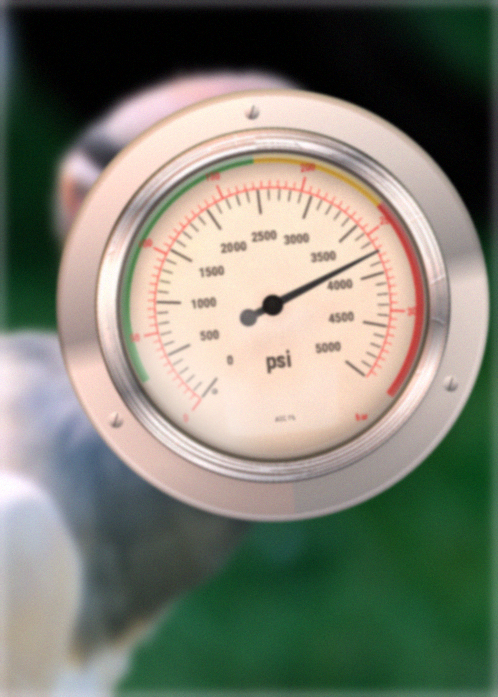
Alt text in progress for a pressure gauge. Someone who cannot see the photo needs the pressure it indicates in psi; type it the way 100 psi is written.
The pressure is 3800 psi
